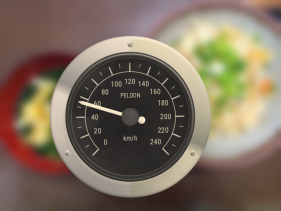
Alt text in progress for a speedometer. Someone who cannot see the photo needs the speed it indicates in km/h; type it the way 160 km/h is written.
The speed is 55 km/h
